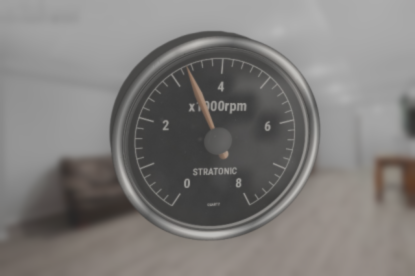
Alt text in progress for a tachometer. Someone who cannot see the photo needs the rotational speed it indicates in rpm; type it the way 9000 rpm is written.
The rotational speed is 3300 rpm
